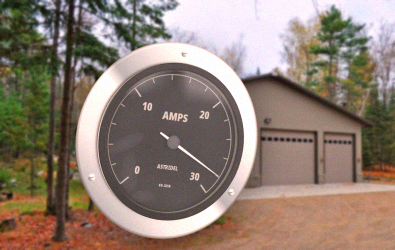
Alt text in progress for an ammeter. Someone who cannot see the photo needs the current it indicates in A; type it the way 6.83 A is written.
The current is 28 A
